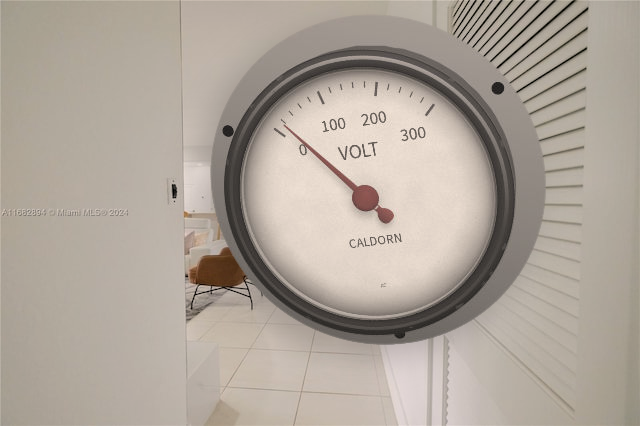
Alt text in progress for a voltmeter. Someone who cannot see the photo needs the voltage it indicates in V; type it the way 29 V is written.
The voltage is 20 V
